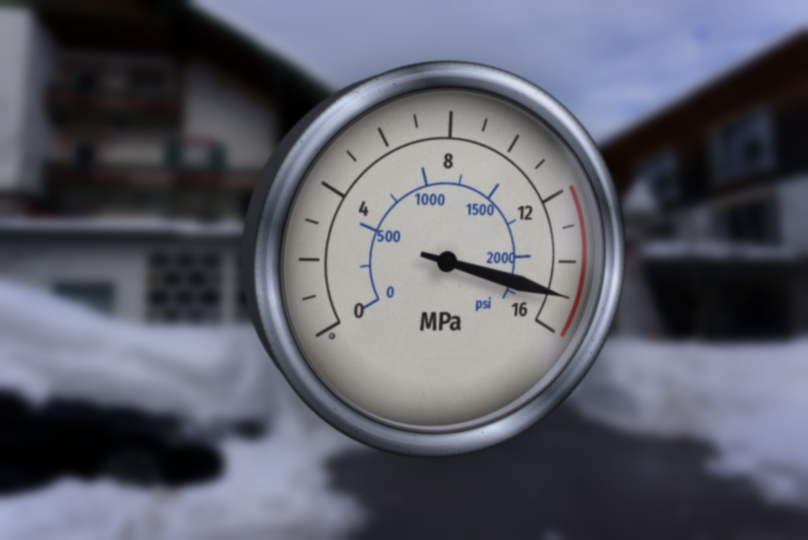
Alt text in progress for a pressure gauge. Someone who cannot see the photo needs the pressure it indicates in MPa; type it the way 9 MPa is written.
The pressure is 15 MPa
